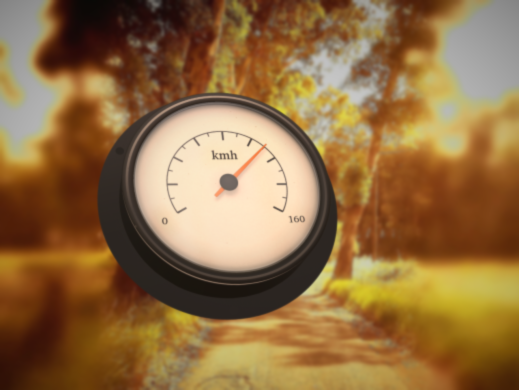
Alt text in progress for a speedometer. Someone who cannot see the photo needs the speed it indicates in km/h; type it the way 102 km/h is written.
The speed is 110 km/h
